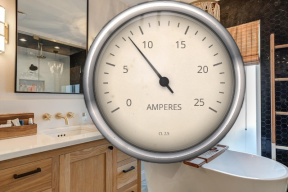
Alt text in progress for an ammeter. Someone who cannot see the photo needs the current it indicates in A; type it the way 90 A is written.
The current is 8.5 A
